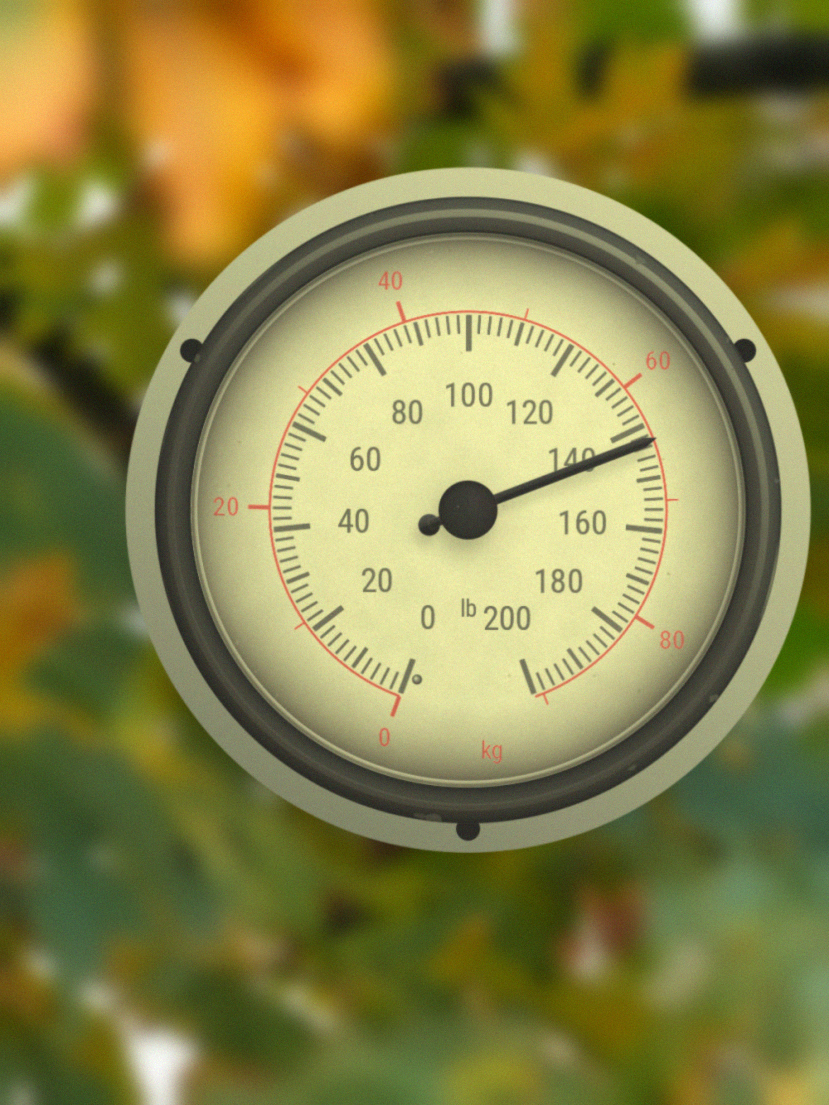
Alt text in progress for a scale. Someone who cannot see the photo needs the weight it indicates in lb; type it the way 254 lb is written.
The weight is 143 lb
